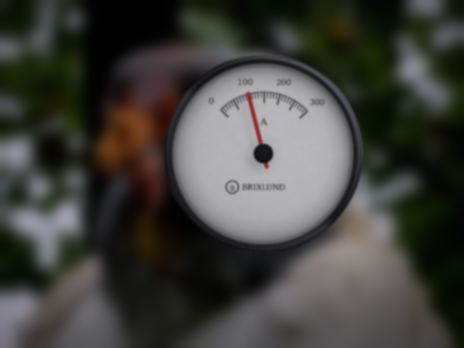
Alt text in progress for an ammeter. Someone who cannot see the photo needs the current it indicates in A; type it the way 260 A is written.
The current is 100 A
